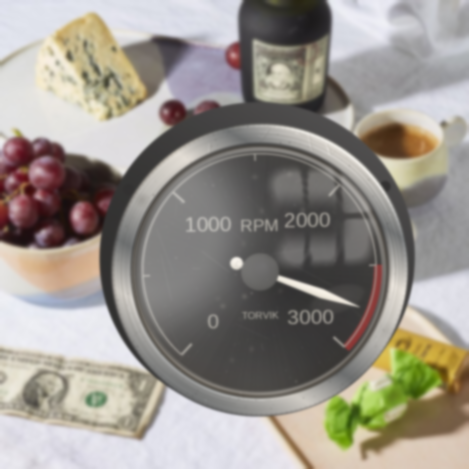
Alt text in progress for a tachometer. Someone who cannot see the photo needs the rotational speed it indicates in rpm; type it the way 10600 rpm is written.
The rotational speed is 2750 rpm
